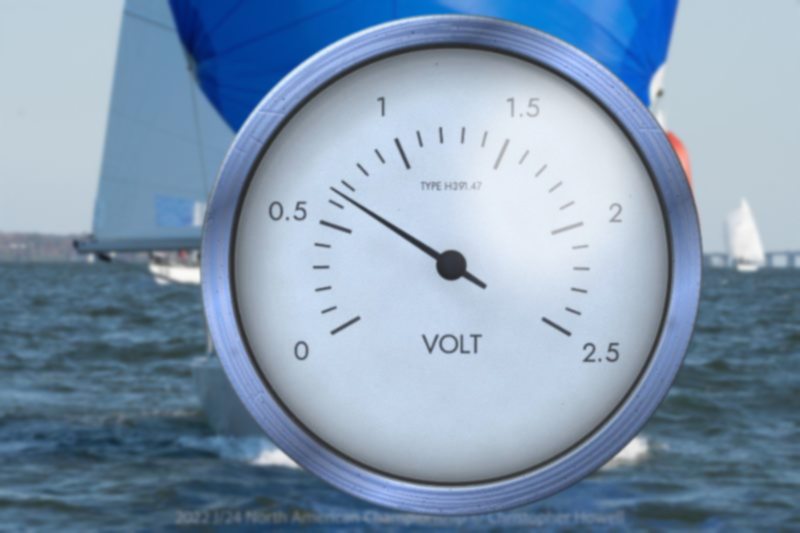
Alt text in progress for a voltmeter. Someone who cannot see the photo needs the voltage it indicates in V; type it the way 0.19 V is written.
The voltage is 0.65 V
